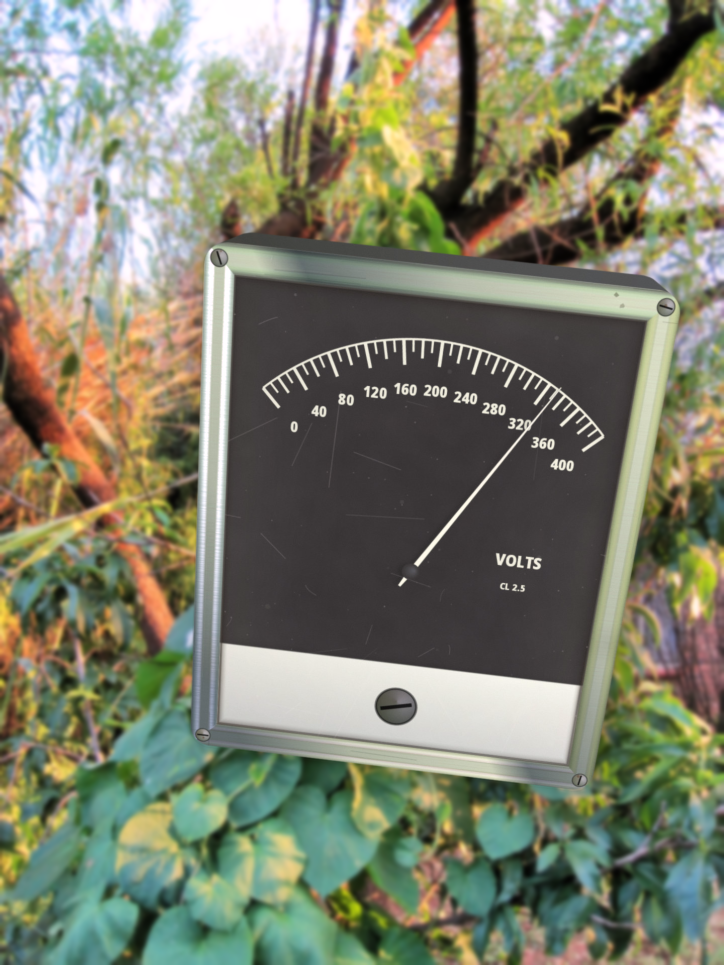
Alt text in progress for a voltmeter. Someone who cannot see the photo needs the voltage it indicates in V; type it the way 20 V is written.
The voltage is 330 V
